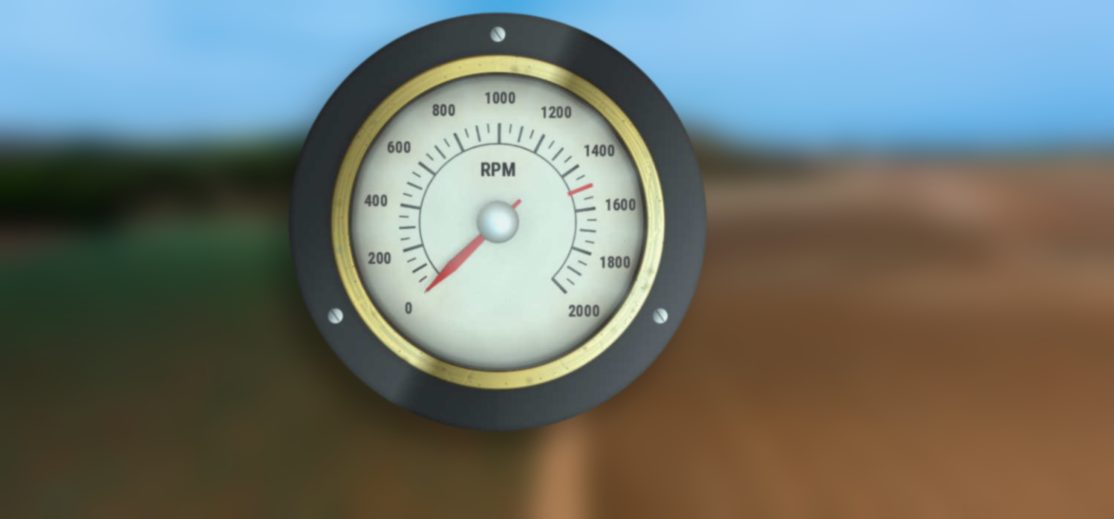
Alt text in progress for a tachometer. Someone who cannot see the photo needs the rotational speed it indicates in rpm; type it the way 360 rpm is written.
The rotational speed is 0 rpm
